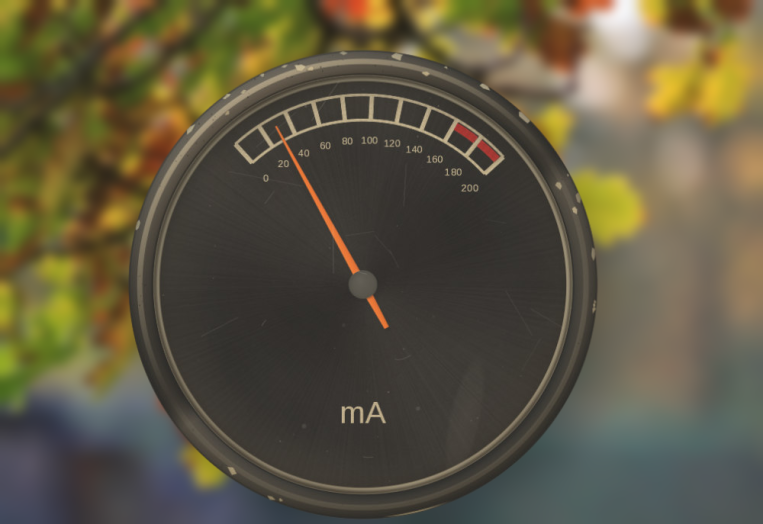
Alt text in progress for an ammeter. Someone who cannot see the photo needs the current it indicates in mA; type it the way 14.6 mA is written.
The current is 30 mA
